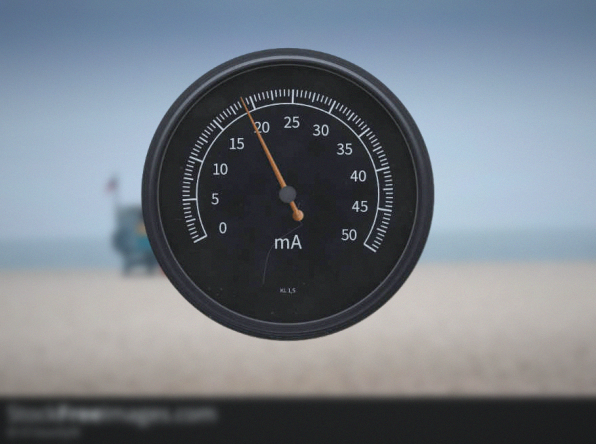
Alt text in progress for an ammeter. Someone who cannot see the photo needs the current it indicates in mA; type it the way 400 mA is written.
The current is 19 mA
